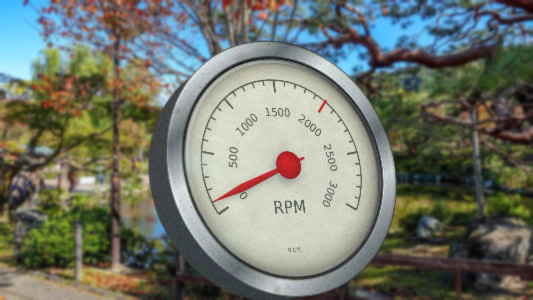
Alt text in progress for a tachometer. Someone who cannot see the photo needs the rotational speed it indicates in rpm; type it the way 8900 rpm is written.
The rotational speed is 100 rpm
